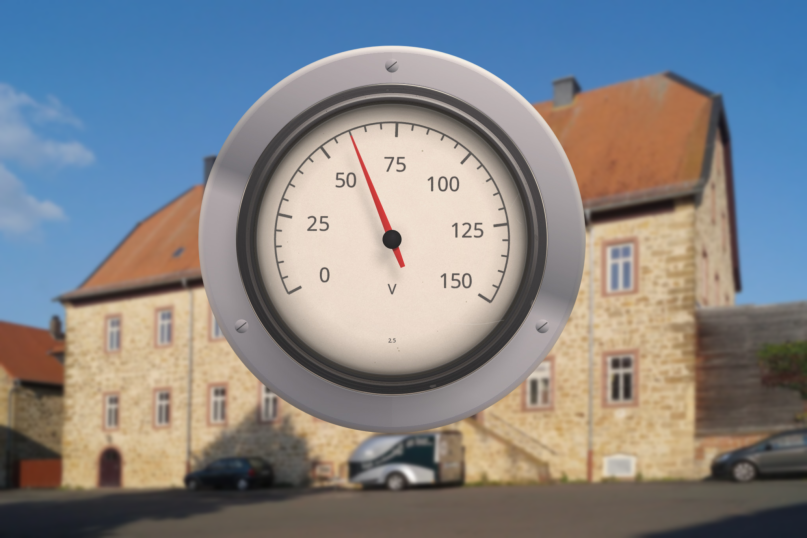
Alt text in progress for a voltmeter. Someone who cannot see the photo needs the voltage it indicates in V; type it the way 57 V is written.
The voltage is 60 V
